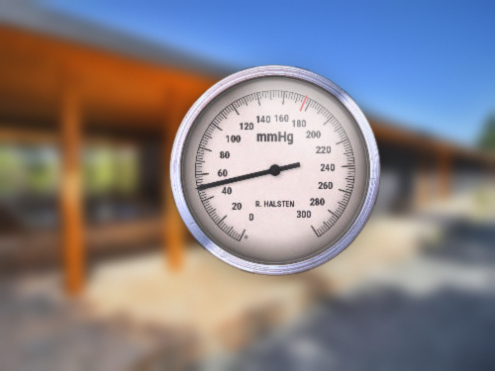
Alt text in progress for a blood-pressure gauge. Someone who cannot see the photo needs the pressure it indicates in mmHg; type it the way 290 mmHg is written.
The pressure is 50 mmHg
